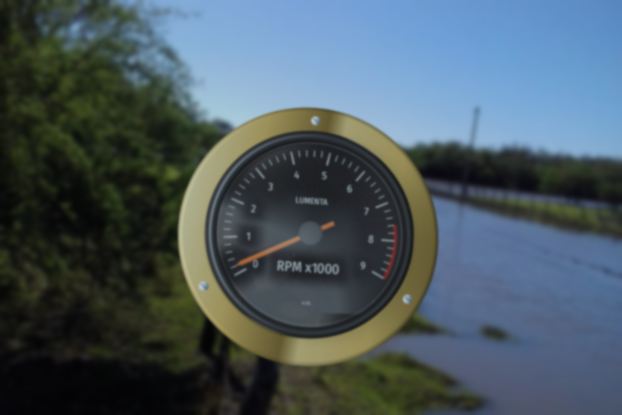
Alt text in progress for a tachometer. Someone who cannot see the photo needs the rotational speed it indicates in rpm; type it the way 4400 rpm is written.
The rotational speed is 200 rpm
